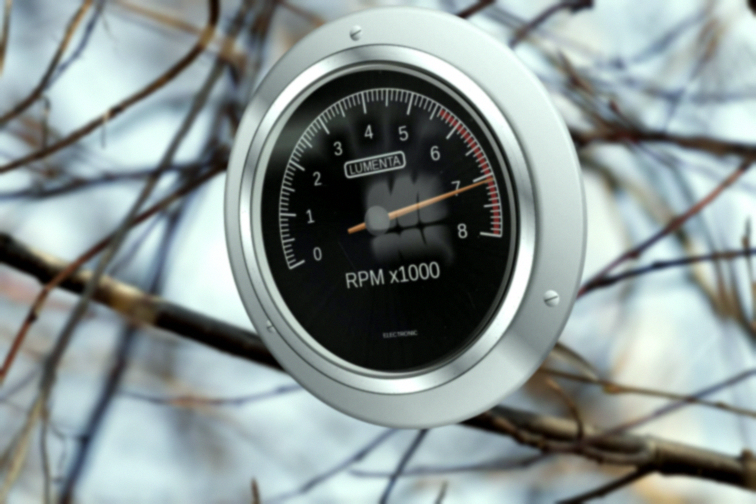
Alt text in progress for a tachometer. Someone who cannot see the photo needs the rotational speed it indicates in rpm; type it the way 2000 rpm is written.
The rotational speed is 7100 rpm
